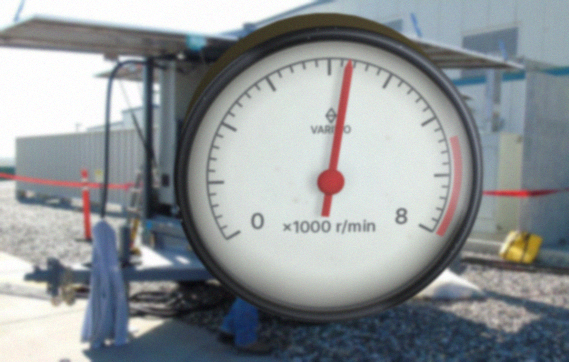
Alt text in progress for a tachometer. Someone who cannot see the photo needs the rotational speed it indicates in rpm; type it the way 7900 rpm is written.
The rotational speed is 4300 rpm
